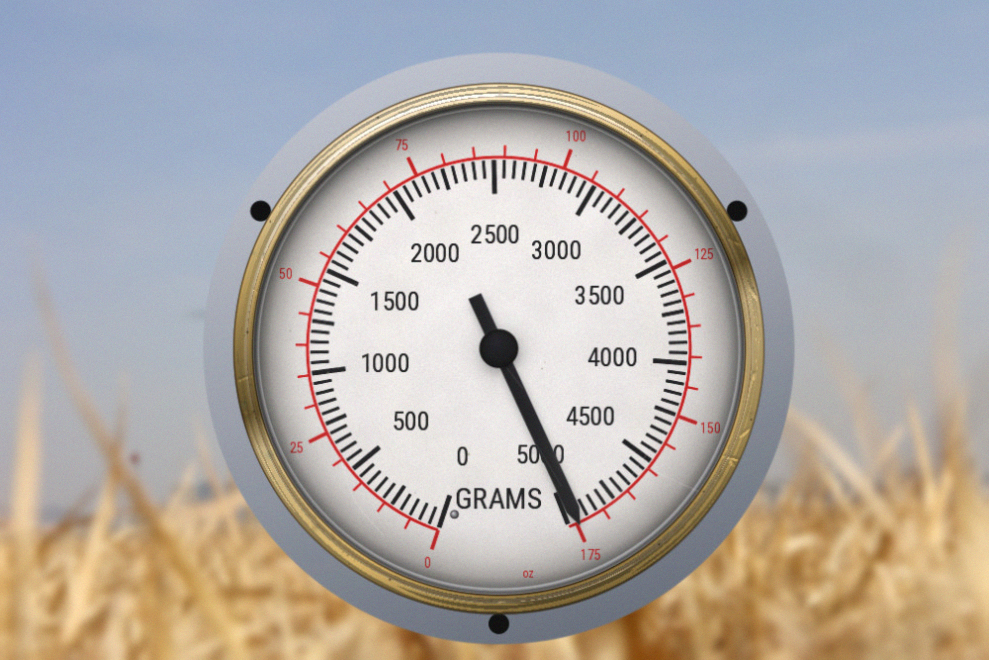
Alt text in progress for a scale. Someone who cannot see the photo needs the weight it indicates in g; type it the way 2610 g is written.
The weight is 4950 g
